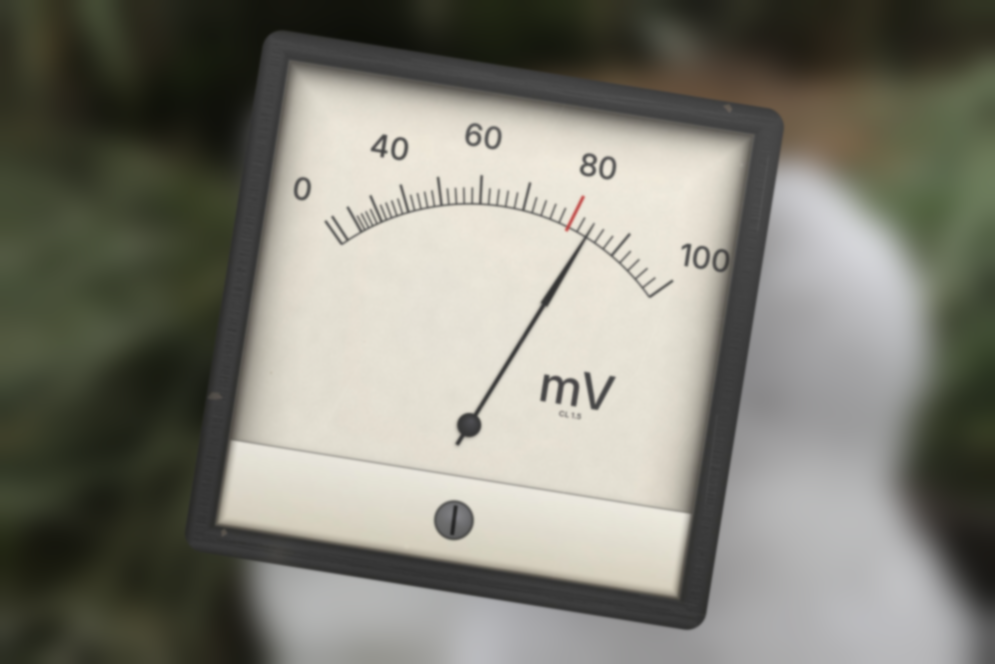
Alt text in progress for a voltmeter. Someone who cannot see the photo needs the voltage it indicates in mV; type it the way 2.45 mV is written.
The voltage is 84 mV
